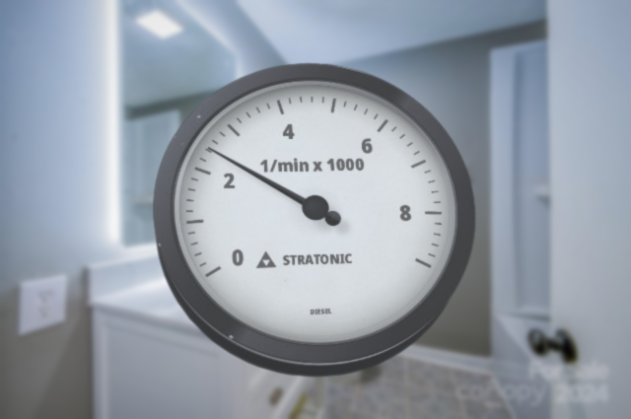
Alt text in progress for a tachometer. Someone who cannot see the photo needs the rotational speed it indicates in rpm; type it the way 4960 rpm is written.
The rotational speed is 2400 rpm
